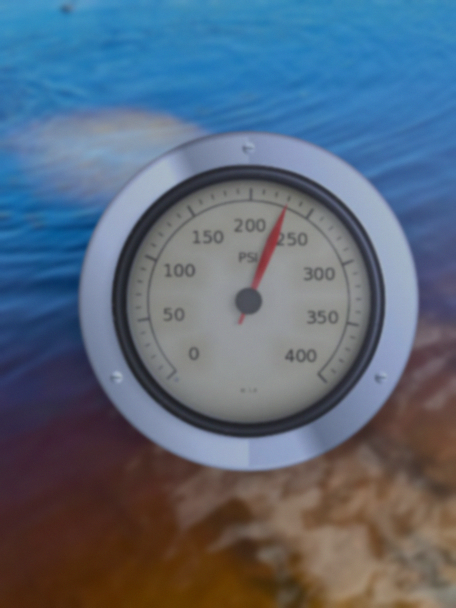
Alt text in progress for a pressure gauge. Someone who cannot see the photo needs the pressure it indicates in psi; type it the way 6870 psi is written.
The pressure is 230 psi
